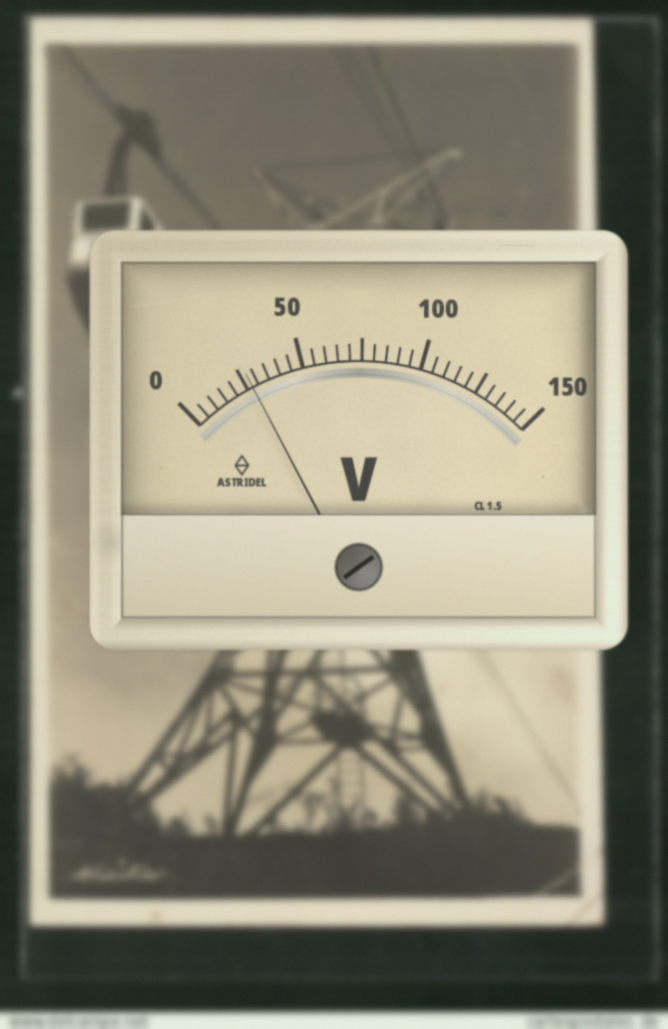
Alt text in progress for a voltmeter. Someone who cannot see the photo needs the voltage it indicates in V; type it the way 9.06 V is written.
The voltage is 27.5 V
